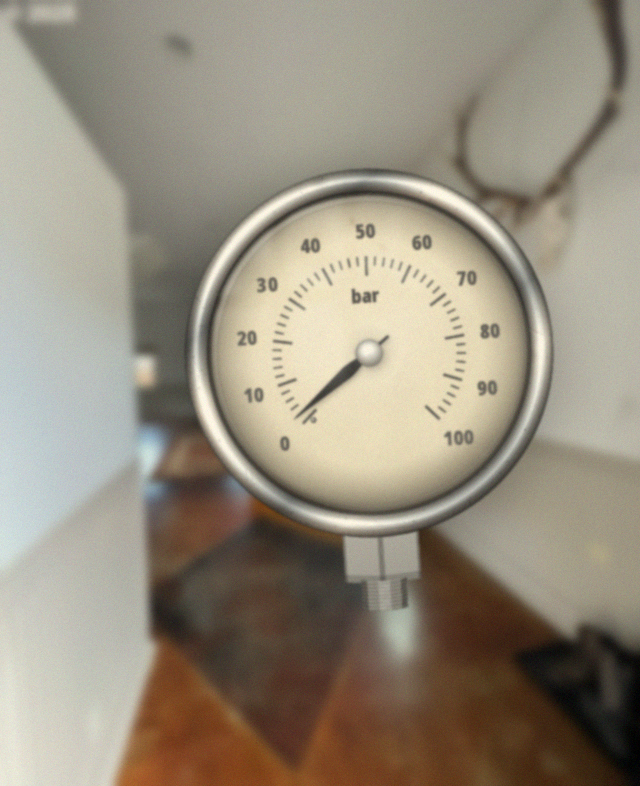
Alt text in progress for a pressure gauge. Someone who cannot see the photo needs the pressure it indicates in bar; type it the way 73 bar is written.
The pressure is 2 bar
